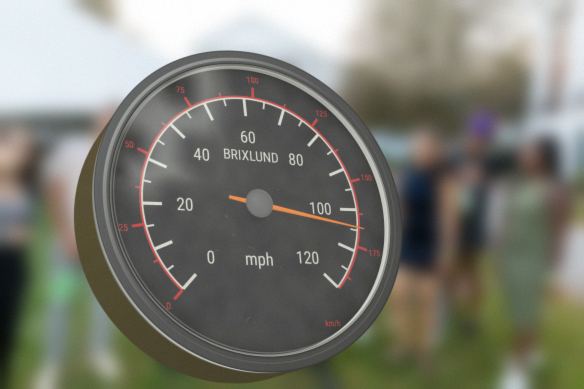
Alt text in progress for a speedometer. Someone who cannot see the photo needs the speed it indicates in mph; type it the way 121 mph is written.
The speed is 105 mph
